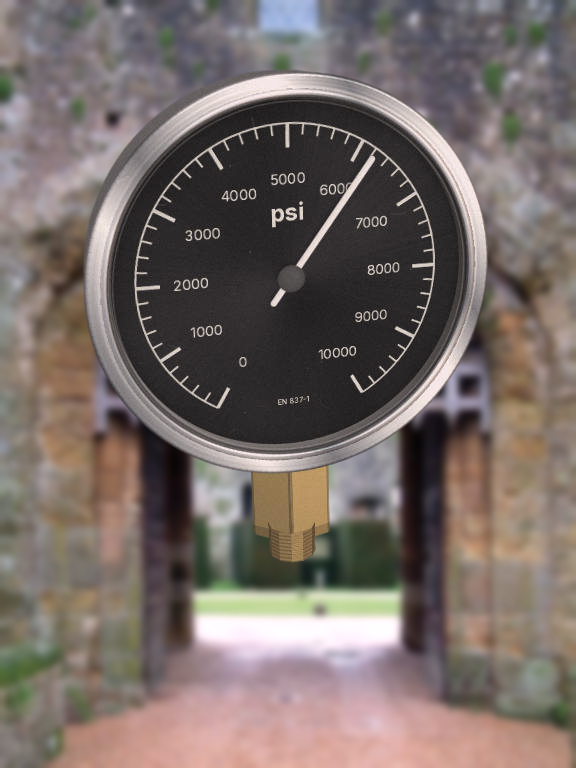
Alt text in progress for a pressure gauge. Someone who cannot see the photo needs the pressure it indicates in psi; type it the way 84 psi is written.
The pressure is 6200 psi
